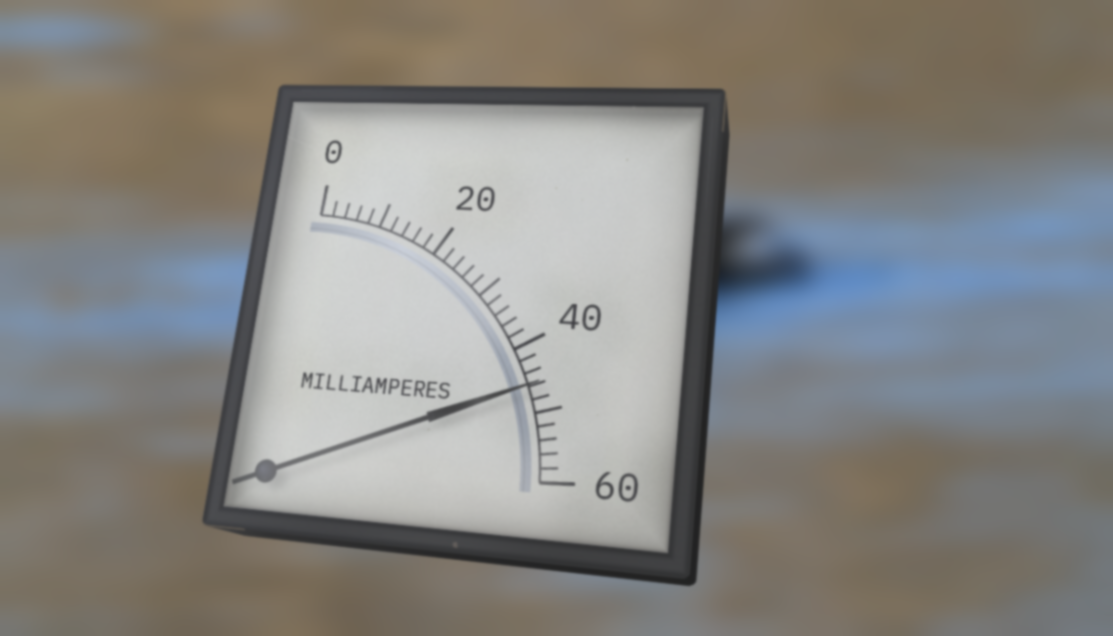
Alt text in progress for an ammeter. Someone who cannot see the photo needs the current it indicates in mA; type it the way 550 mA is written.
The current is 46 mA
